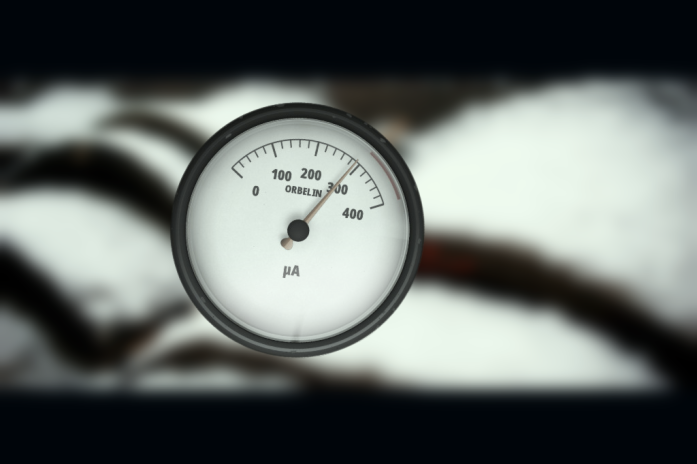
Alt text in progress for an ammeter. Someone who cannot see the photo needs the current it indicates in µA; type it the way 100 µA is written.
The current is 290 µA
